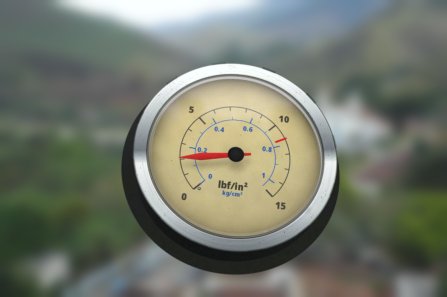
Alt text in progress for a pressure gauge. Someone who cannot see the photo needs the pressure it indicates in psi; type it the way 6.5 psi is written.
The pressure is 2 psi
